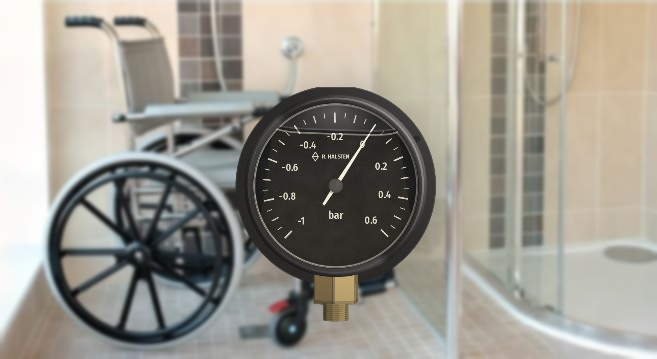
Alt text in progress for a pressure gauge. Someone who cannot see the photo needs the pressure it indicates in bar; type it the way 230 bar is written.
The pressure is 0 bar
